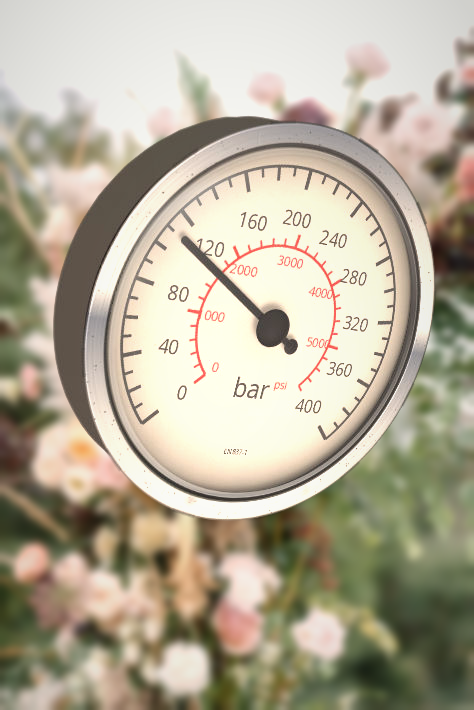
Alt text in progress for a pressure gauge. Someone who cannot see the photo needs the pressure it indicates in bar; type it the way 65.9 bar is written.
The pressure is 110 bar
